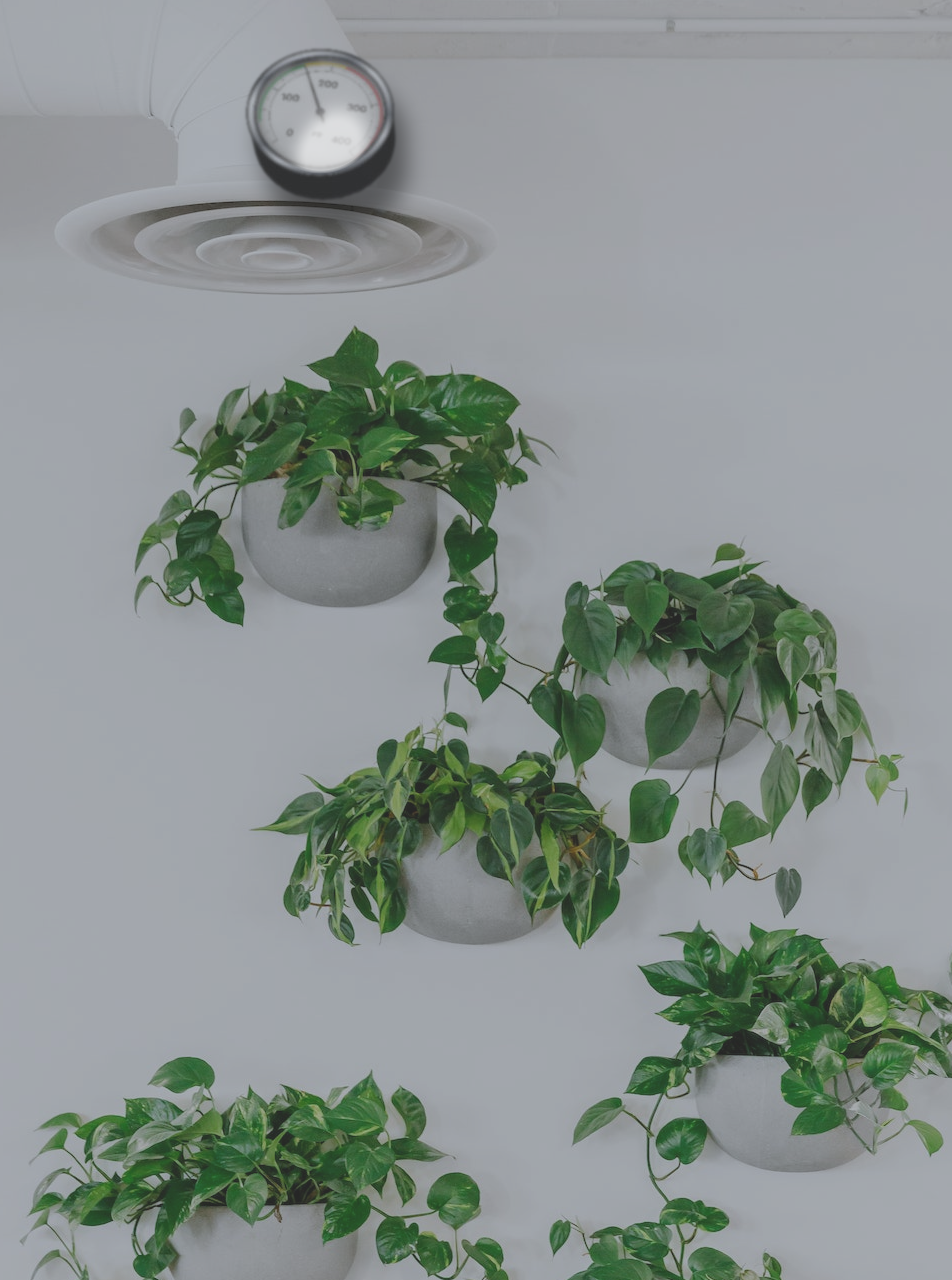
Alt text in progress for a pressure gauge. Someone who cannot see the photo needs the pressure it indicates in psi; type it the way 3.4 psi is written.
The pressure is 160 psi
